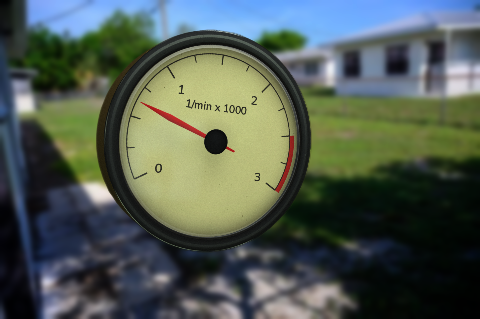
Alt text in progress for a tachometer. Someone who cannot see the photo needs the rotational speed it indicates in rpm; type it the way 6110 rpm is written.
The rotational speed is 625 rpm
